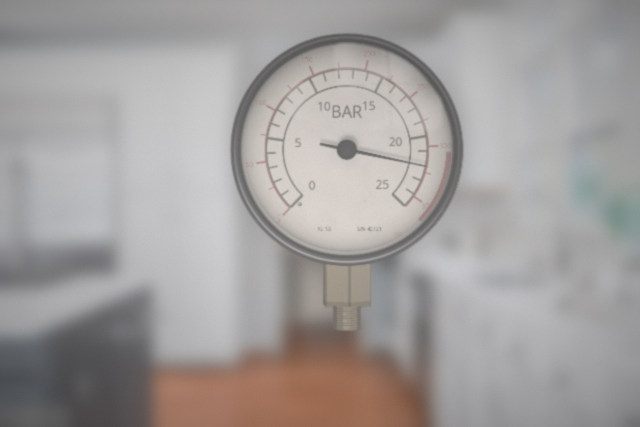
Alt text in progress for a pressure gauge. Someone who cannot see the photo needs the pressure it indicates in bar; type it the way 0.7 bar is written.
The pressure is 22 bar
